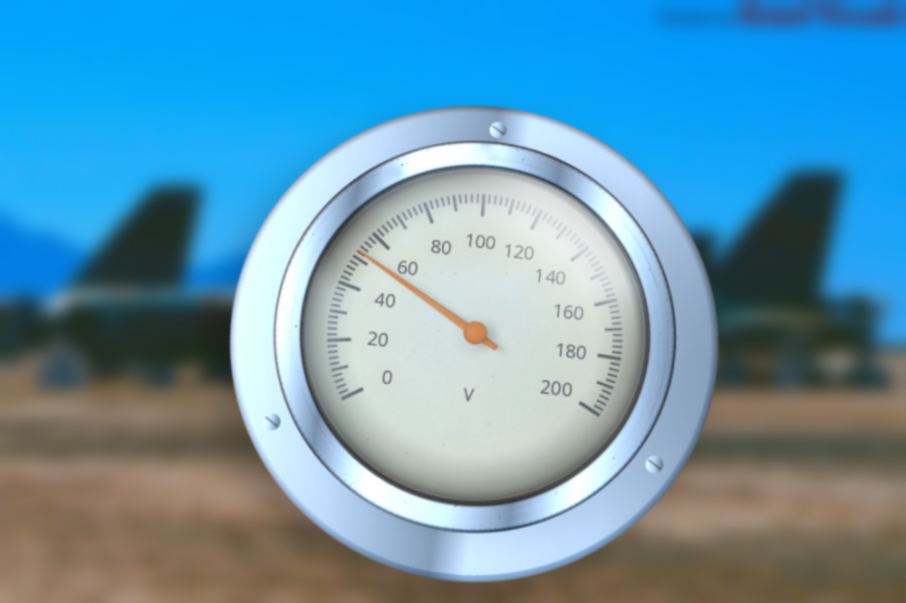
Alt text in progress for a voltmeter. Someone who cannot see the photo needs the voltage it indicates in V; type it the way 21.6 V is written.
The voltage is 52 V
